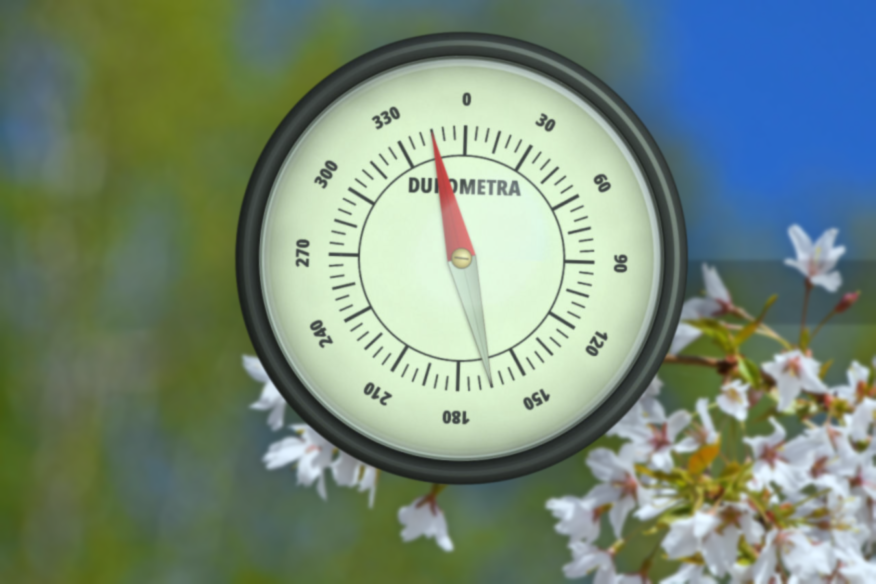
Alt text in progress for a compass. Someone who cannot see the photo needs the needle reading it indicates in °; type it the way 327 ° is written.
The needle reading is 345 °
